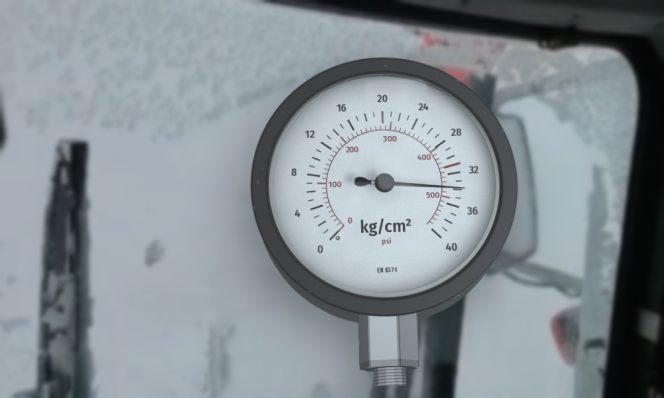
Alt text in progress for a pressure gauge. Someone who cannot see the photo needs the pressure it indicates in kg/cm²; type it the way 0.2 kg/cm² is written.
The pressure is 34 kg/cm²
